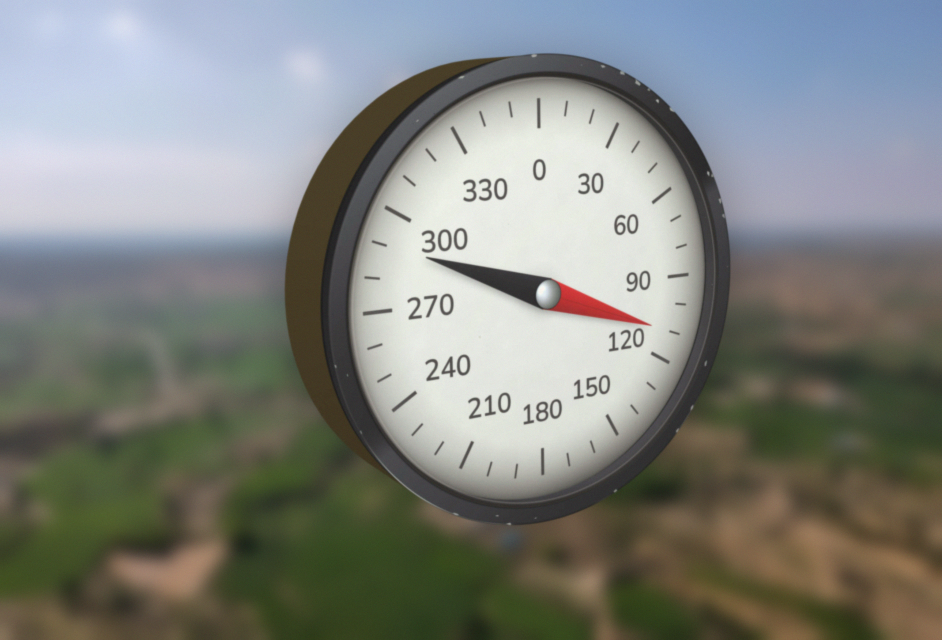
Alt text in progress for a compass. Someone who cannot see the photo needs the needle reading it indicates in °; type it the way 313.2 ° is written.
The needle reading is 110 °
